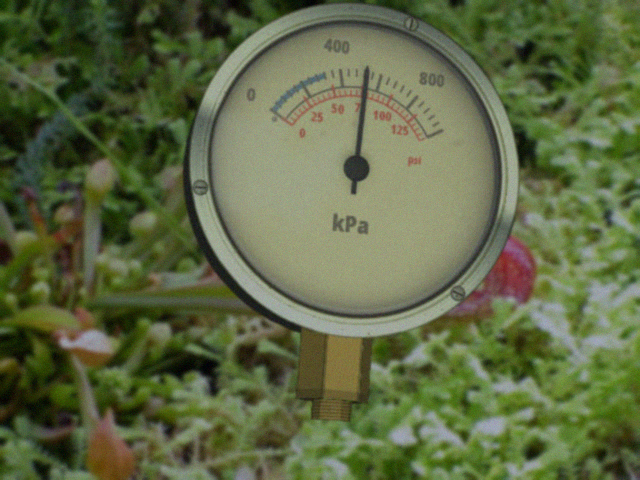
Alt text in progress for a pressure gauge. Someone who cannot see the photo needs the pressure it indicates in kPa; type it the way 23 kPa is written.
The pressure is 520 kPa
